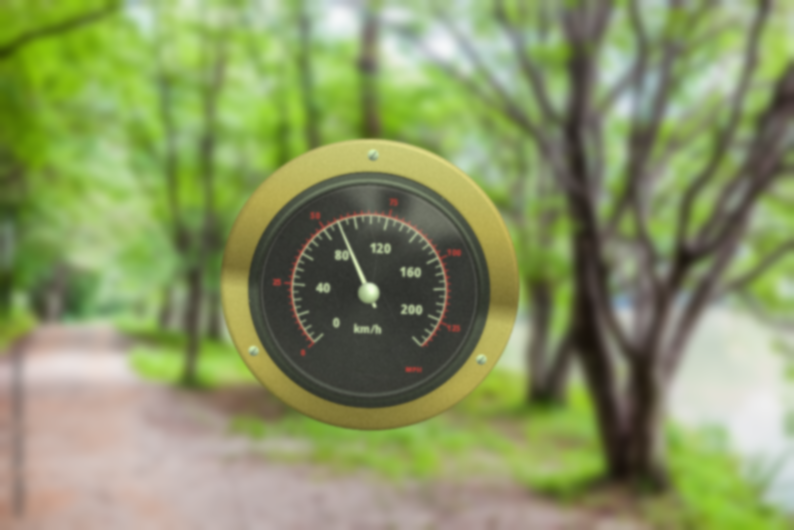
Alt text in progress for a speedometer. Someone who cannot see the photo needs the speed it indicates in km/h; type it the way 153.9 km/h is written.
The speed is 90 km/h
